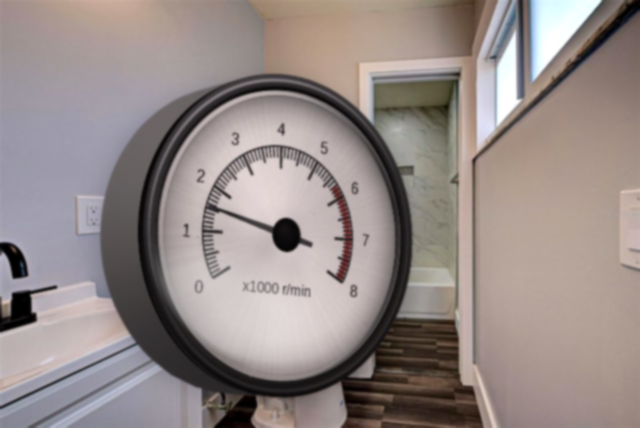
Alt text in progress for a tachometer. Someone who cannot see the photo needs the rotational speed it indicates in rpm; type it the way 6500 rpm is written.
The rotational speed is 1500 rpm
